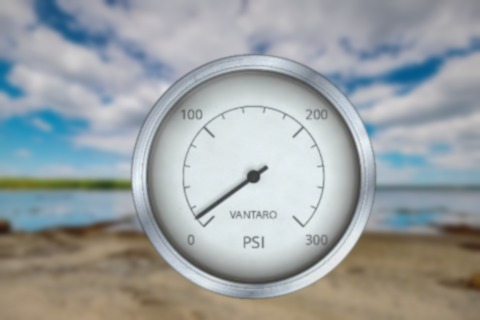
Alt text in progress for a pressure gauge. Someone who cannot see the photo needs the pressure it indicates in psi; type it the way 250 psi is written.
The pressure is 10 psi
